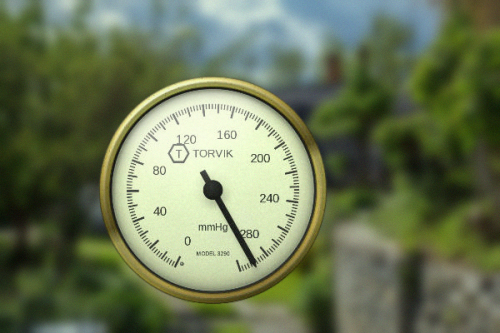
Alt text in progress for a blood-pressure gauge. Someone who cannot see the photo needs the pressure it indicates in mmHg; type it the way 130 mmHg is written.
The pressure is 290 mmHg
